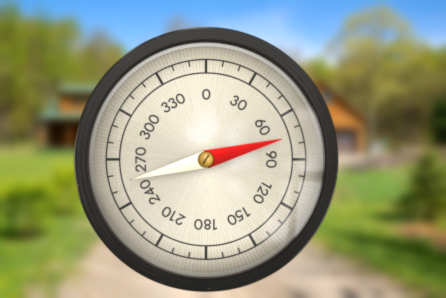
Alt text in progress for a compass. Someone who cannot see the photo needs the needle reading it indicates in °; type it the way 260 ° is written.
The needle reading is 75 °
